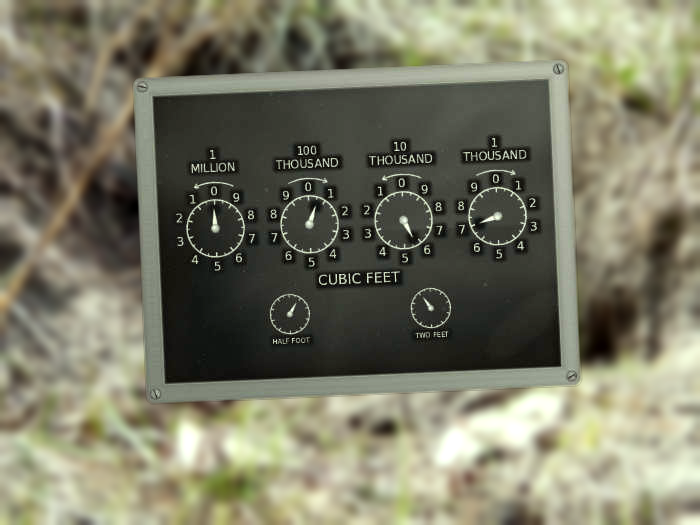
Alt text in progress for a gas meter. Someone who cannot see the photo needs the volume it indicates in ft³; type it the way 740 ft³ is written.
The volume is 5700 ft³
